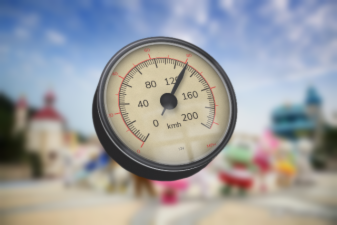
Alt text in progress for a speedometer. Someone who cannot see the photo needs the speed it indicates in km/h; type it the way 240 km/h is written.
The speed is 130 km/h
